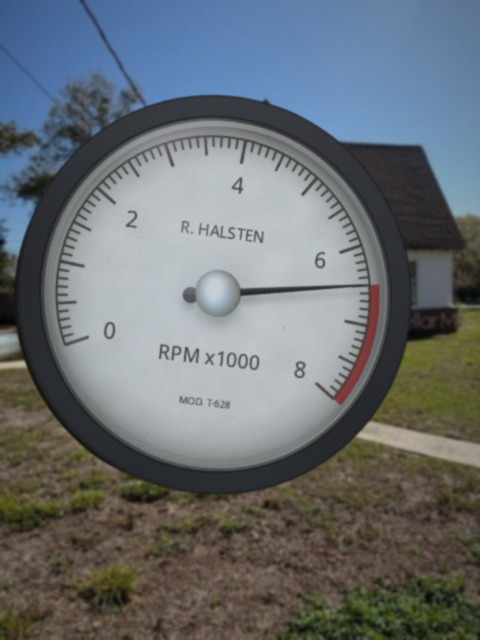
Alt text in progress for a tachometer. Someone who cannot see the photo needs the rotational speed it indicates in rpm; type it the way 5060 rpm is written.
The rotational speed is 6500 rpm
